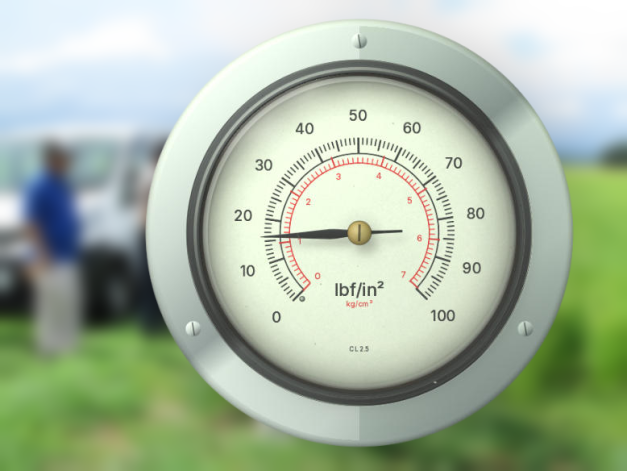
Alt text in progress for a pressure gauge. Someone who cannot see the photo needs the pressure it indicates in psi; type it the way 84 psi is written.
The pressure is 16 psi
